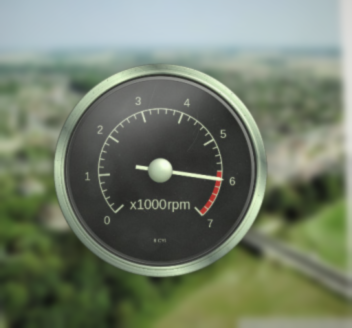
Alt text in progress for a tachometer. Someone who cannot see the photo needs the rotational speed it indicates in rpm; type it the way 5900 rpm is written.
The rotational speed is 6000 rpm
